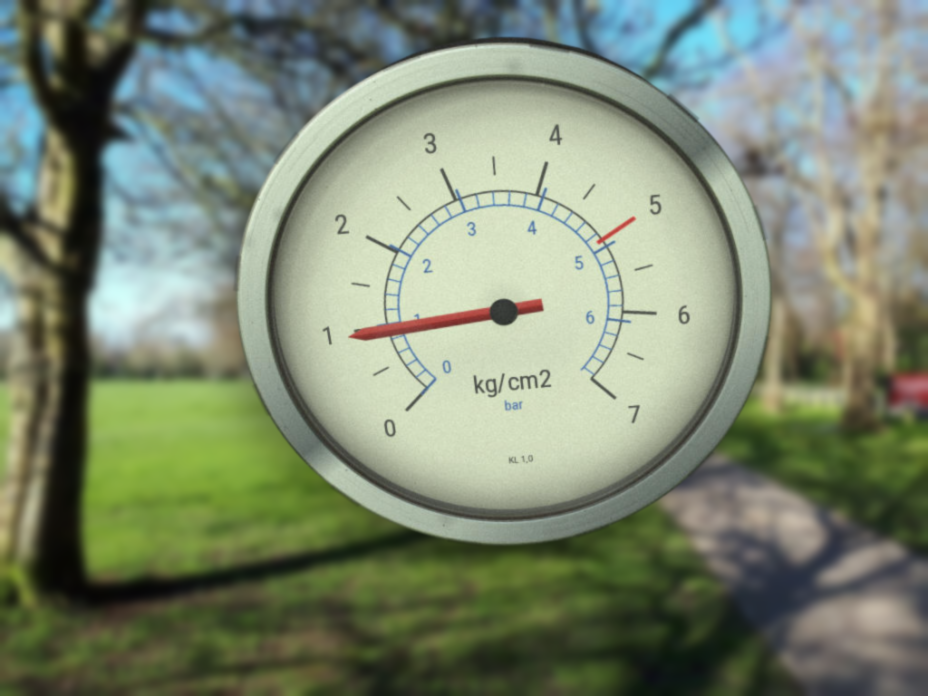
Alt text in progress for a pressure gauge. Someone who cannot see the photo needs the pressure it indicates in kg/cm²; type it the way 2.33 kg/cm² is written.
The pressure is 1 kg/cm²
